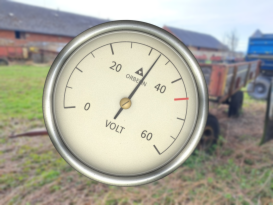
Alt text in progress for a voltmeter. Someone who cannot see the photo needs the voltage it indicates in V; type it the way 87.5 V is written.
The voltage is 32.5 V
